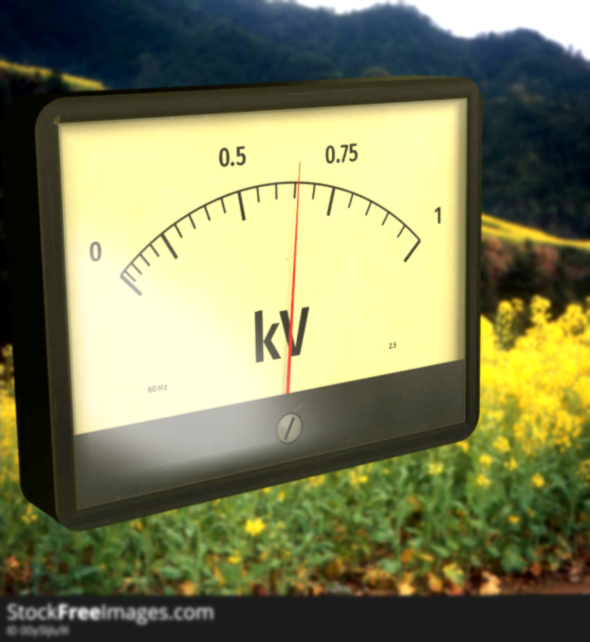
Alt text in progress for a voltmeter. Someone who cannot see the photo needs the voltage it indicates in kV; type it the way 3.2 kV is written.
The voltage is 0.65 kV
